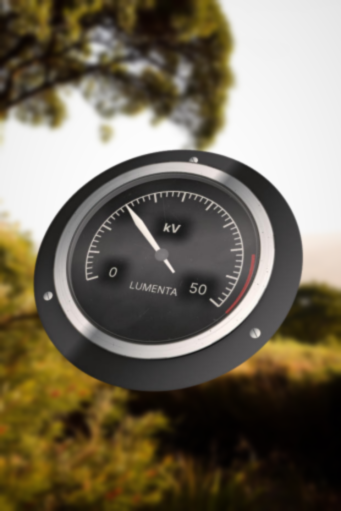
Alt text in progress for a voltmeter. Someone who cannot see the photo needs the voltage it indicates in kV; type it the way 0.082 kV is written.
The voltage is 15 kV
